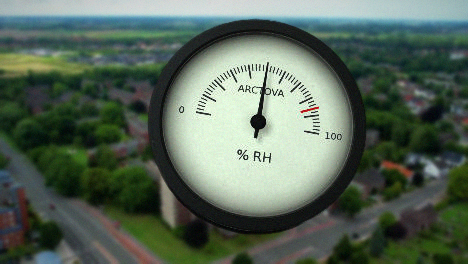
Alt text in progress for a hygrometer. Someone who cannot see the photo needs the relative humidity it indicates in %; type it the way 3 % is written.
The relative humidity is 50 %
